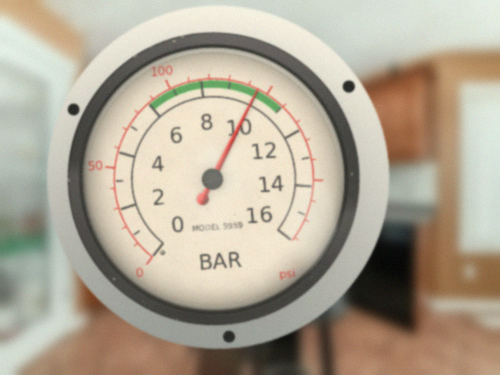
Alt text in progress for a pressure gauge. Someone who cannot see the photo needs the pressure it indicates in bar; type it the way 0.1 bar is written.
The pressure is 10 bar
